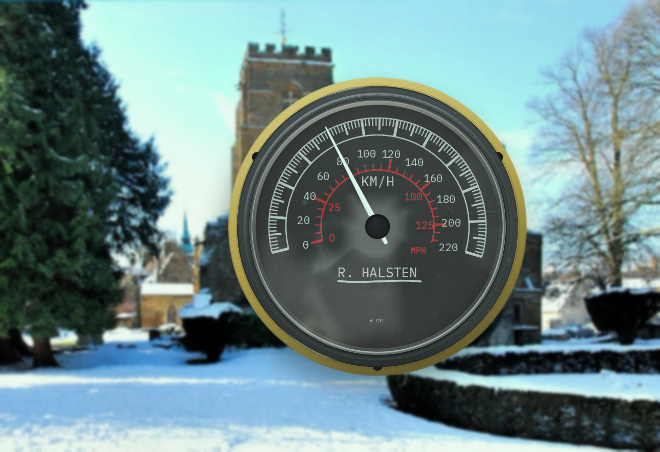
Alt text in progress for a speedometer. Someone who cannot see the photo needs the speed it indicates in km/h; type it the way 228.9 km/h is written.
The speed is 80 km/h
